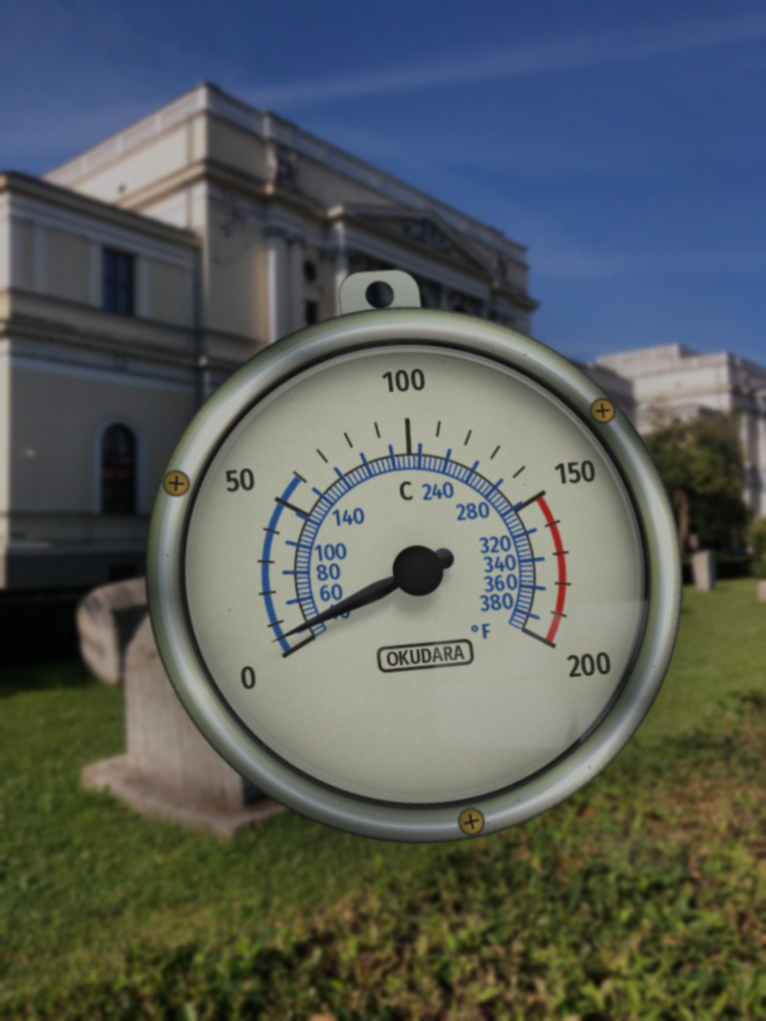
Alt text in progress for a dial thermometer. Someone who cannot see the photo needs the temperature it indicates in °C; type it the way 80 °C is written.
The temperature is 5 °C
